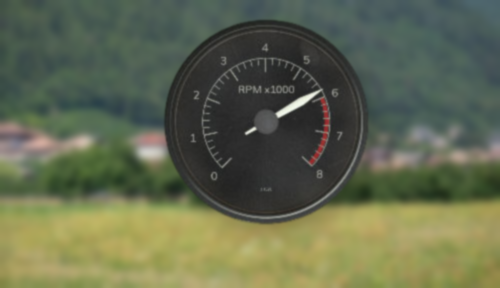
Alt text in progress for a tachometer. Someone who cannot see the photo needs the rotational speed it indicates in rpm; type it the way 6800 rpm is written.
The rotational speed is 5800 rpm
